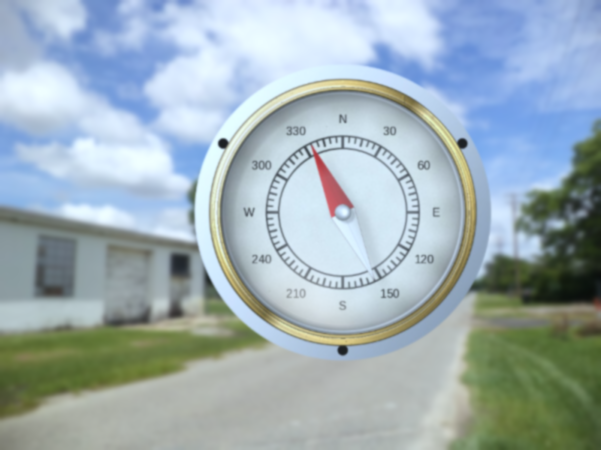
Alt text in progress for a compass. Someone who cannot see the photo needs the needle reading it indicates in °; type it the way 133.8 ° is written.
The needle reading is 335 °
